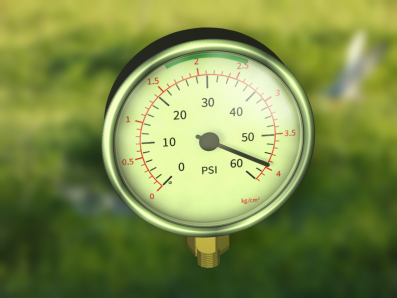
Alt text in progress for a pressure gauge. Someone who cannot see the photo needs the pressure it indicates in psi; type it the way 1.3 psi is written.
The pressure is 56 psi
